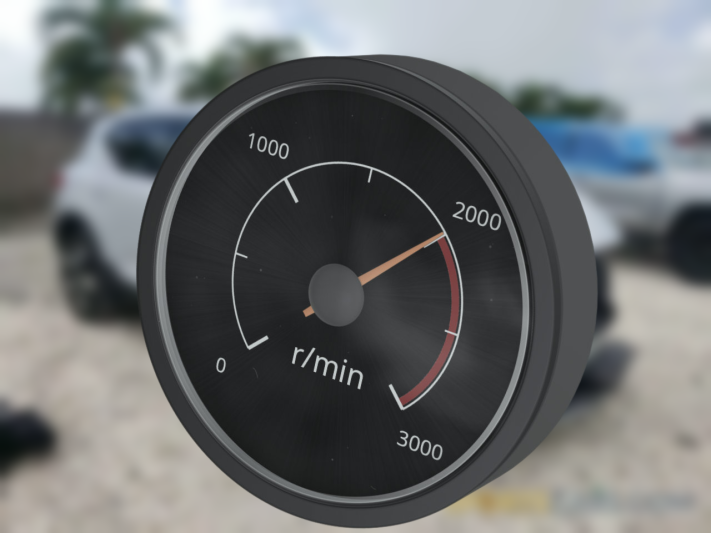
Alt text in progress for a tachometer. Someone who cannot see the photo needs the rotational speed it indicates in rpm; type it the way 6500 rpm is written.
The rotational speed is 2000 rpm
